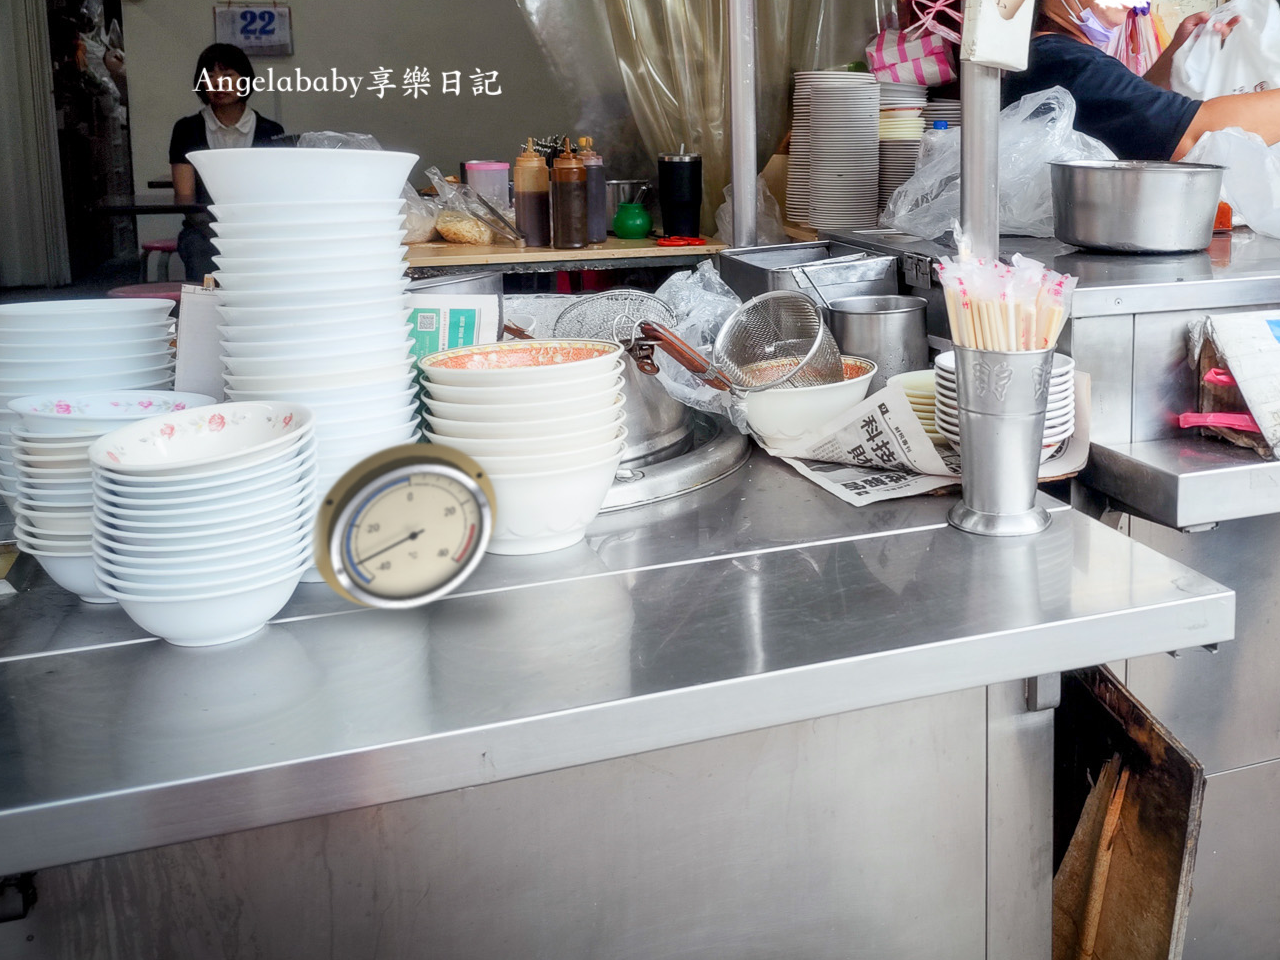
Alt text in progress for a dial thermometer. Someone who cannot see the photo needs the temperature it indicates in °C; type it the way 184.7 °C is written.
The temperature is -32 °C
